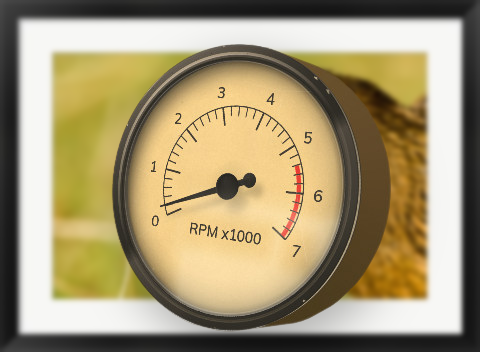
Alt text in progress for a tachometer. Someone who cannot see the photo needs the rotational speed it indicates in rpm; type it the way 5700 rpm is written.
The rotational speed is 200 rpm
